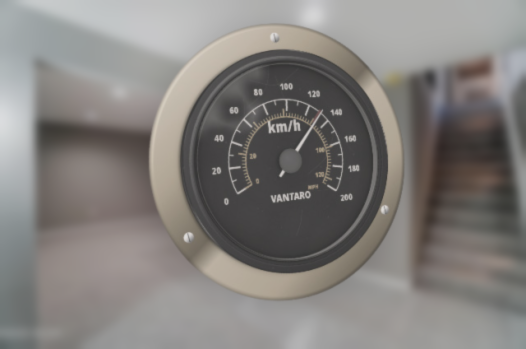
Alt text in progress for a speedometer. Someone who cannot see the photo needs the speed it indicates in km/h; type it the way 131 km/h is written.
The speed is 130 km/h
